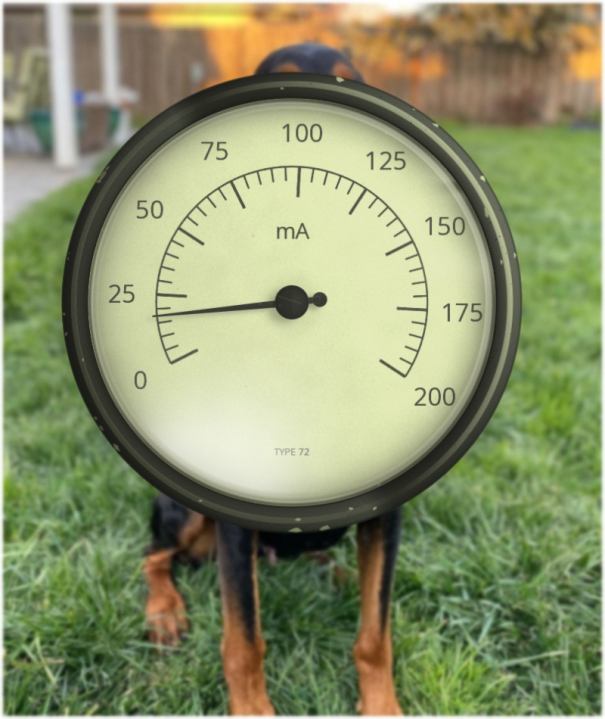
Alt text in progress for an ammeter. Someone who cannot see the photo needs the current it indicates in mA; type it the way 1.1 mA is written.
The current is 17.5 mA
